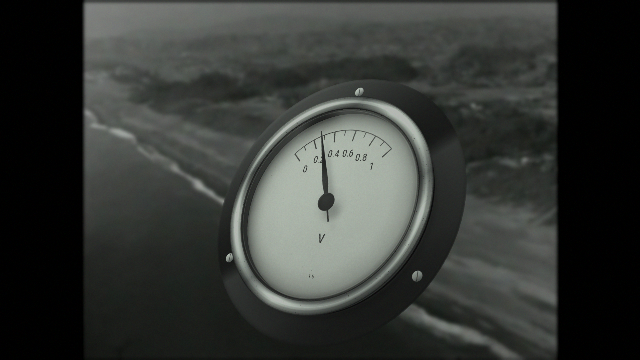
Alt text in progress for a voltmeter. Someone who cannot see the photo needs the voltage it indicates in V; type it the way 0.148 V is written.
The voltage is 0.3 V
